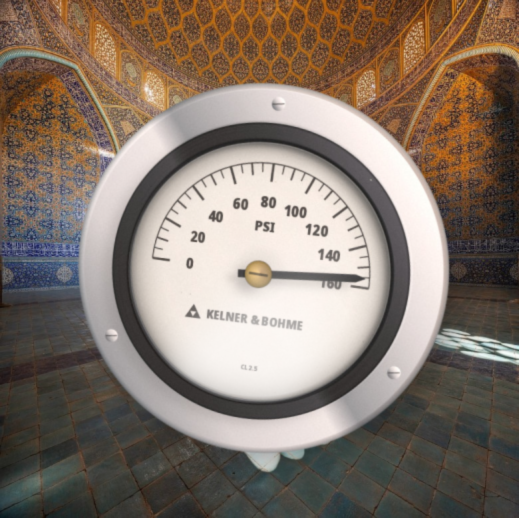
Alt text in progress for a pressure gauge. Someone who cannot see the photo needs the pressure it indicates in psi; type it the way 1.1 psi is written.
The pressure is 155 psi
